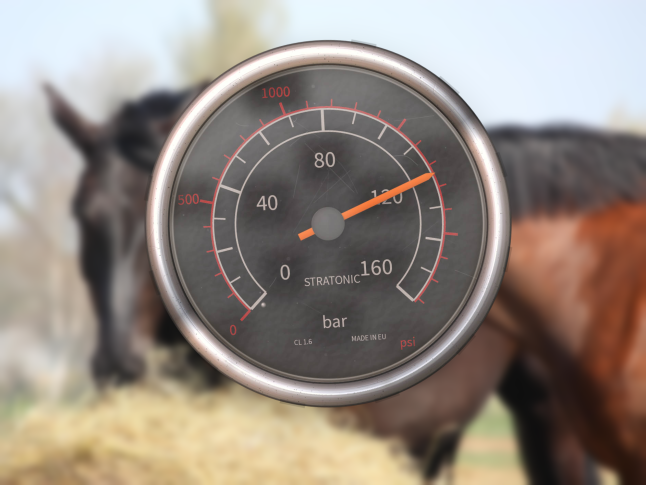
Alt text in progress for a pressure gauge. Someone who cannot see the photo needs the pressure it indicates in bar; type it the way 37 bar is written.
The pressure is 120 bar
